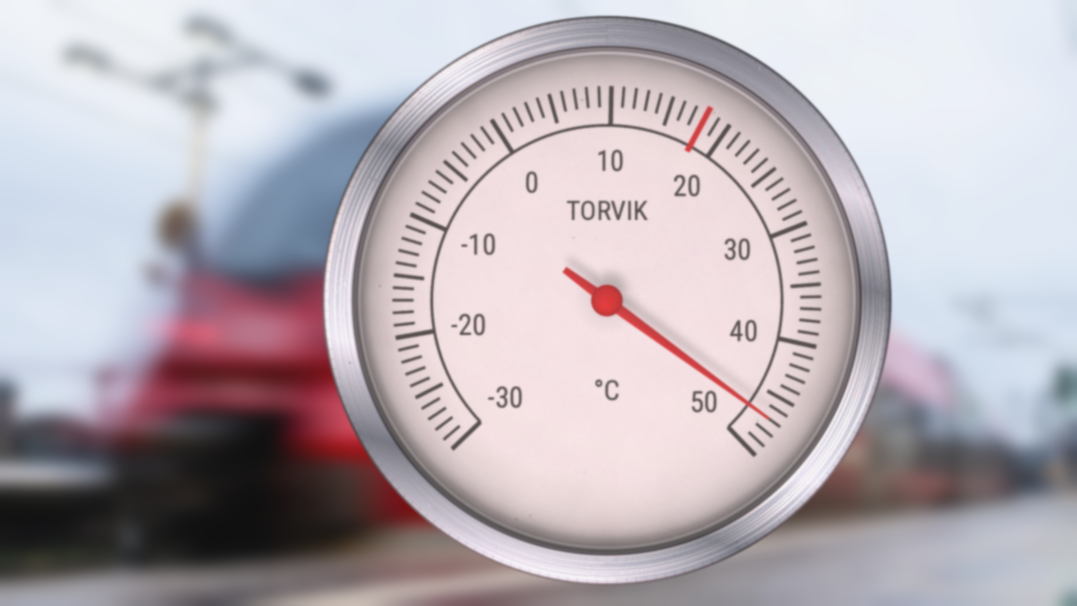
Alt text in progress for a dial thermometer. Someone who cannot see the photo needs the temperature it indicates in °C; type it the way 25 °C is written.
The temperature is 47 °C
